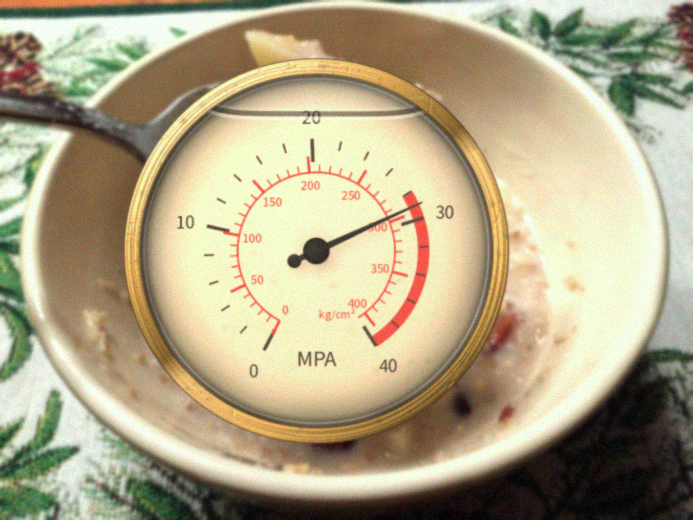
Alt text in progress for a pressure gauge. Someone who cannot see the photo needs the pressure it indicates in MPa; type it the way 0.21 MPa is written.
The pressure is 29 MPa
